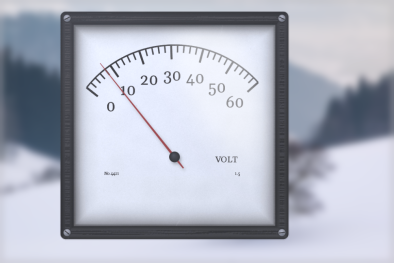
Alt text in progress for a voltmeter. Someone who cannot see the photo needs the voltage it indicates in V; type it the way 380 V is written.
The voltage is 8 V
